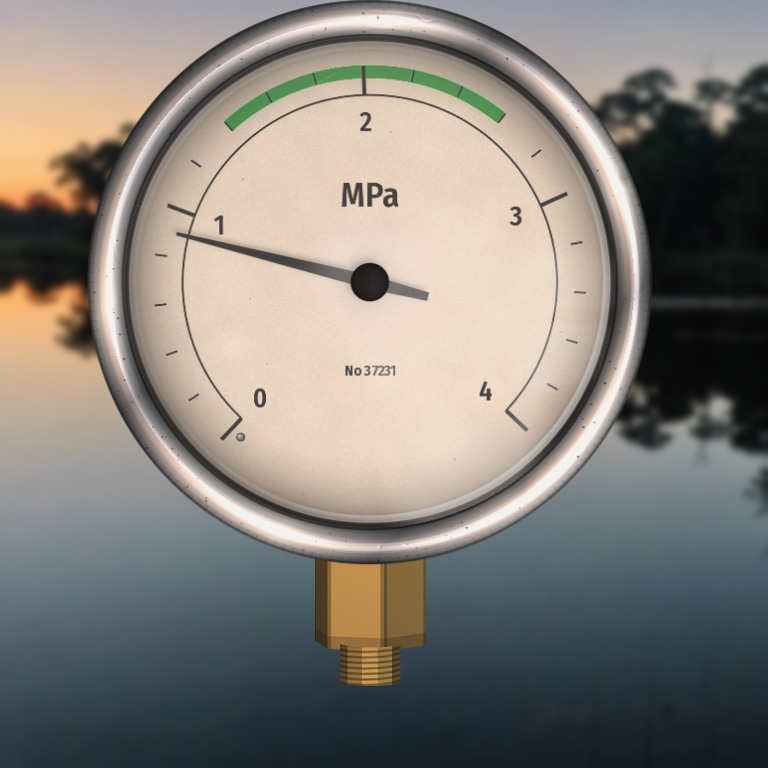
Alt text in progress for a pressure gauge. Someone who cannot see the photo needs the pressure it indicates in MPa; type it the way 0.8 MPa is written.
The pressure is 0.9 MPa
